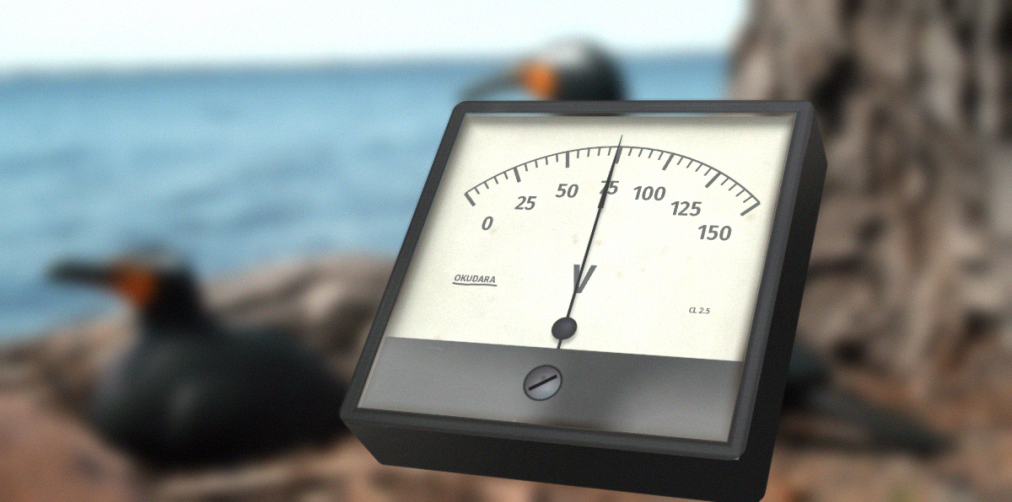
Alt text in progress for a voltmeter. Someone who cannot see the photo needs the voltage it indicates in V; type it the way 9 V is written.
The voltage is 75 V
